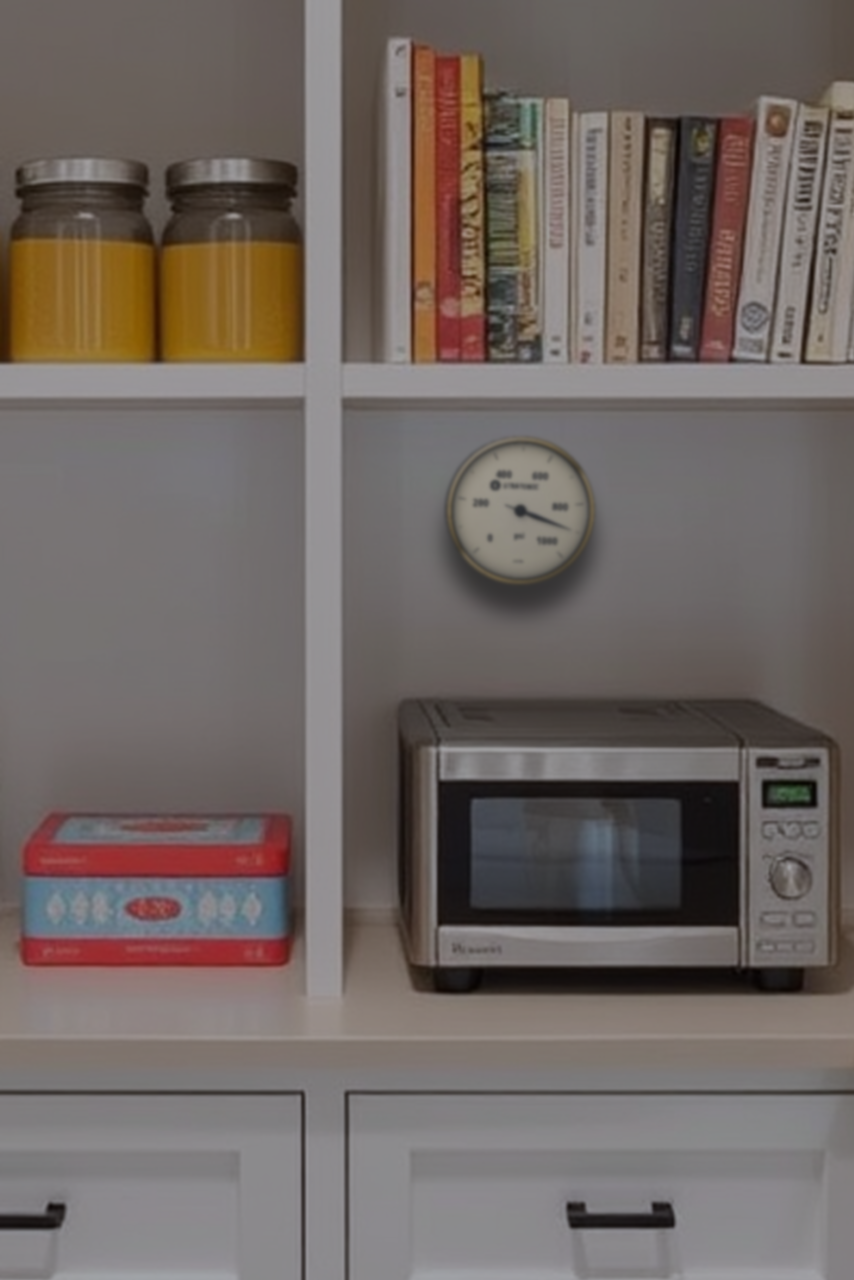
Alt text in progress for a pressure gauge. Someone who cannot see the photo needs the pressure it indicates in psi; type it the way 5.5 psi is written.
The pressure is 900 psi
